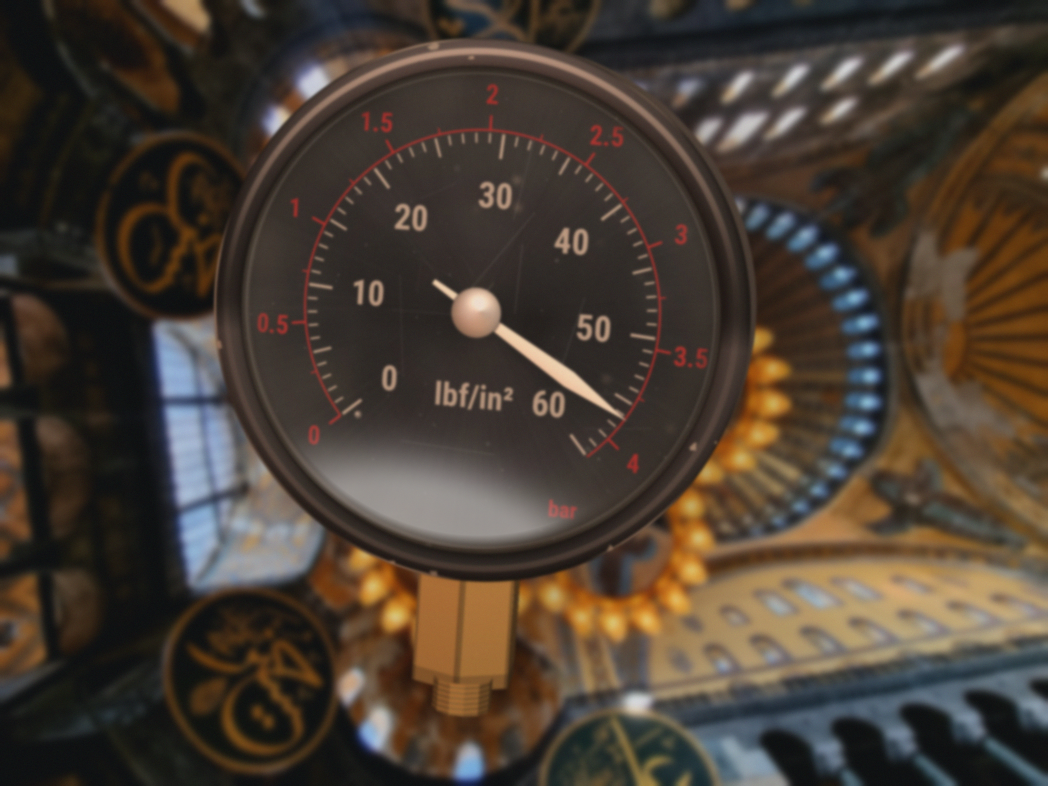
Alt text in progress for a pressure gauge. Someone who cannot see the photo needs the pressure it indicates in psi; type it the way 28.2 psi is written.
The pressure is 56 psi
